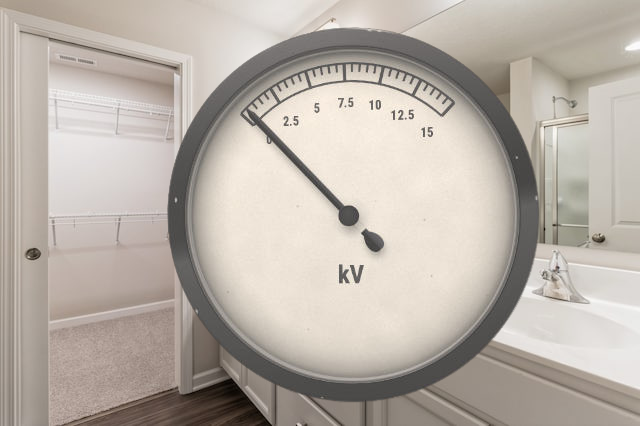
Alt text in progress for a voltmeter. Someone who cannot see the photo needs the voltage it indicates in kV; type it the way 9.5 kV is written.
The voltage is 0.5 kV
